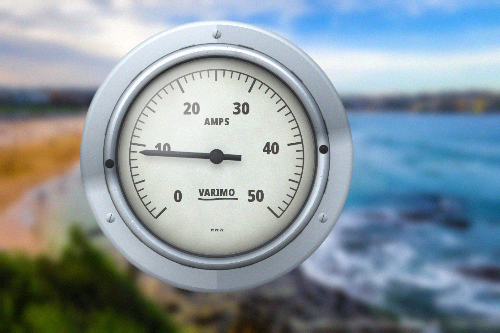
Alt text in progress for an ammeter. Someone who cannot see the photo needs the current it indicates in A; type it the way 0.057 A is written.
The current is 9 A
